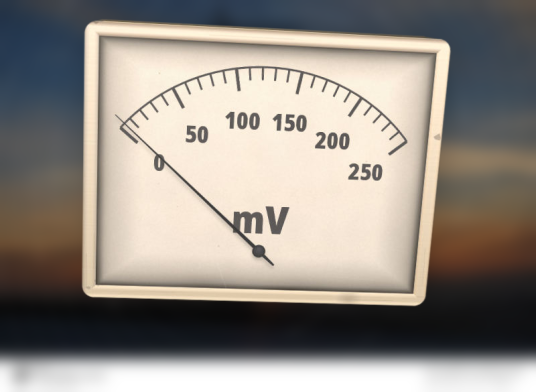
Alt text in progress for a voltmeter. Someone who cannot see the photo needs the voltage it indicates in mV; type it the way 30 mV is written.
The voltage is 5 mV
